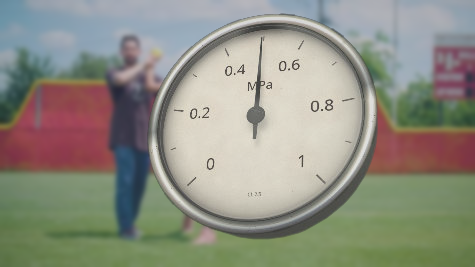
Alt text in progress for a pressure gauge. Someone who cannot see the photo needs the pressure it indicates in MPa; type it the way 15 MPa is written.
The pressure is 0.5 MPa
